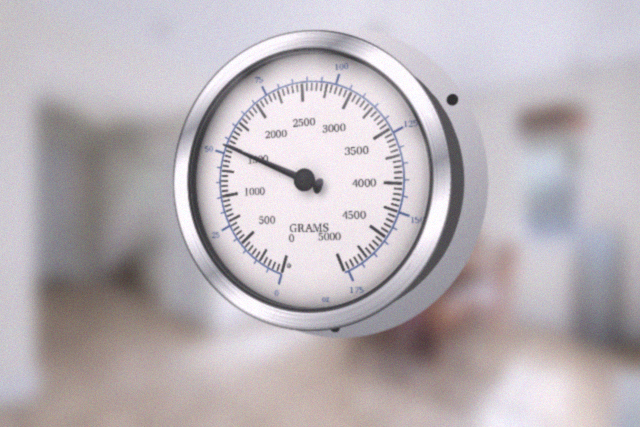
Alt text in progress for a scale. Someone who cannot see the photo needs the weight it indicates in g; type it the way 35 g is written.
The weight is 1500 g
